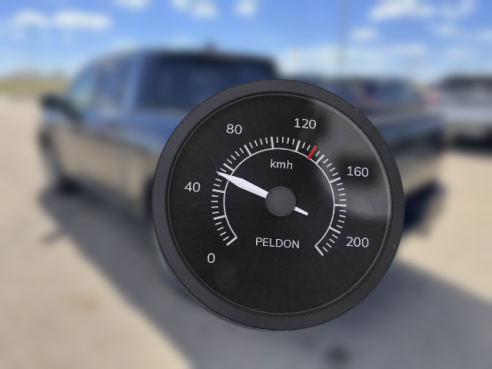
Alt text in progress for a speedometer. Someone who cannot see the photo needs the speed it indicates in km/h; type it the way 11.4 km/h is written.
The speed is 52 km/h
